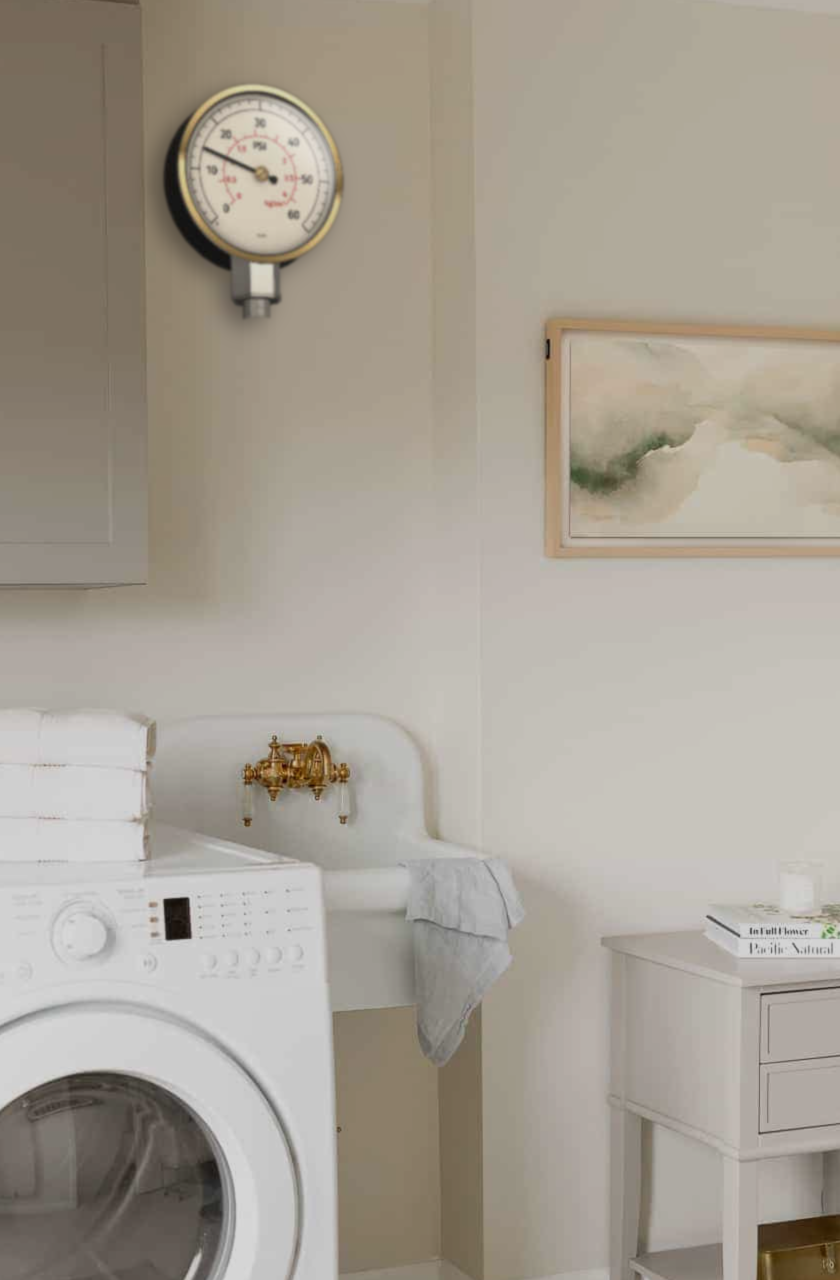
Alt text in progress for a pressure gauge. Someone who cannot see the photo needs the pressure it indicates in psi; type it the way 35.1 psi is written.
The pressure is 14 psi
